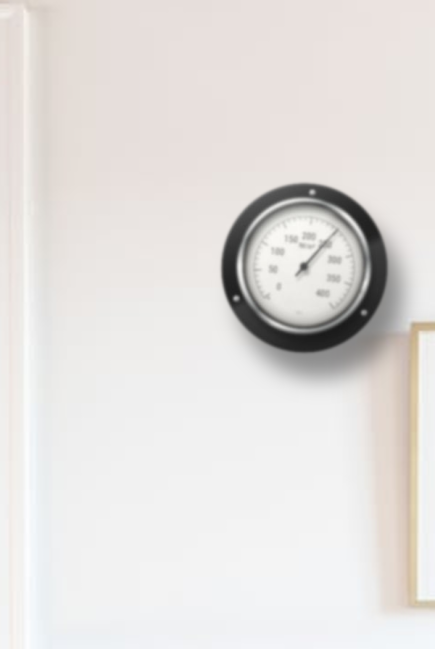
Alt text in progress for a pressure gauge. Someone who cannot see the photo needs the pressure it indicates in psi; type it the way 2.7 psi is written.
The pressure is 250 psi
